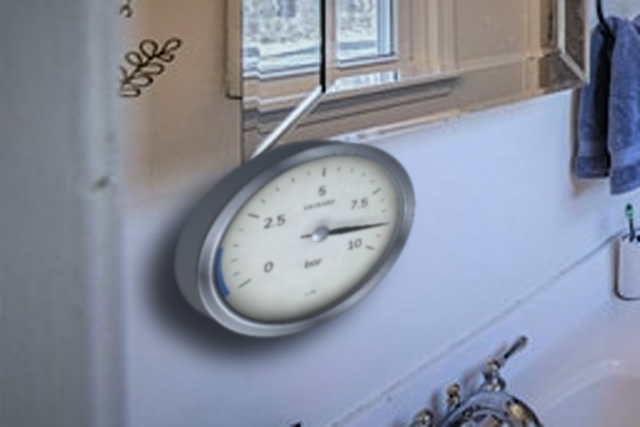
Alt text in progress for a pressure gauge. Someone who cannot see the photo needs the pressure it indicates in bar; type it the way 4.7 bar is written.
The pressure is 9 bar
